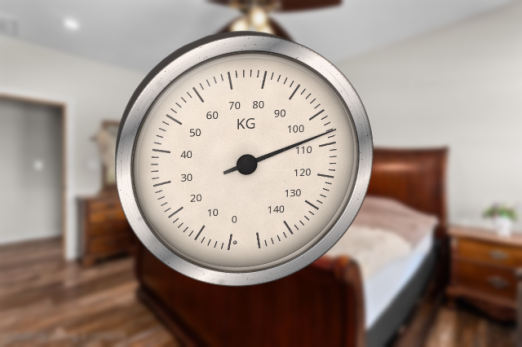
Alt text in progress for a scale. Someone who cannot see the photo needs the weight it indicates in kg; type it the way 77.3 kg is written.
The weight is 106 kg
